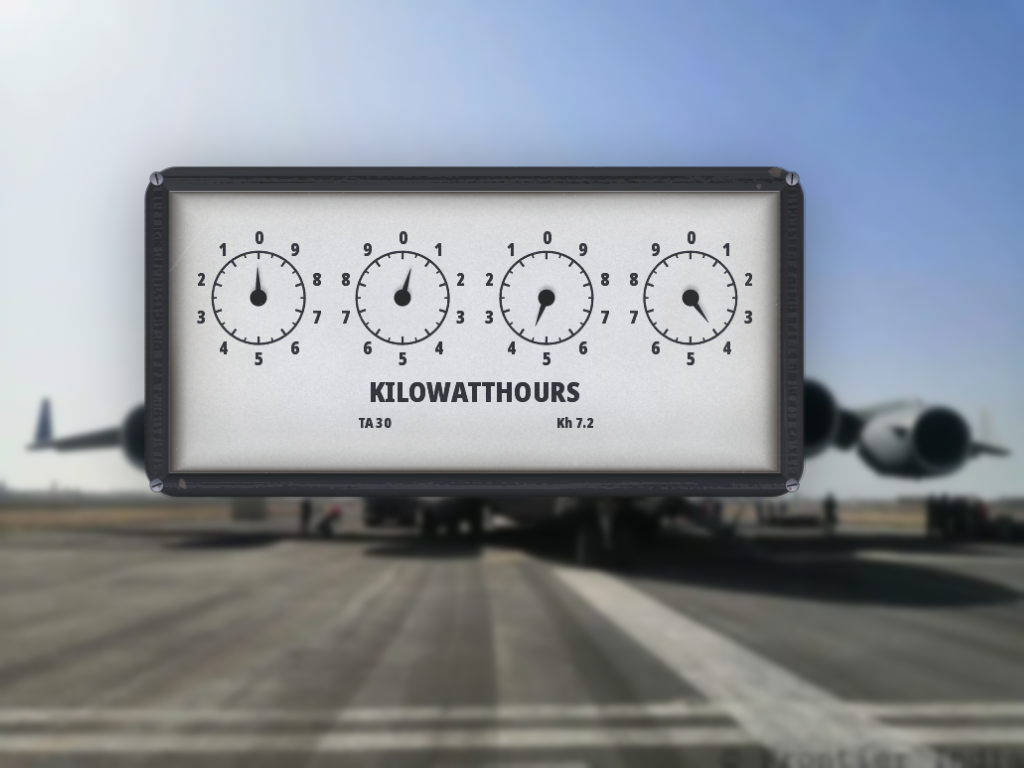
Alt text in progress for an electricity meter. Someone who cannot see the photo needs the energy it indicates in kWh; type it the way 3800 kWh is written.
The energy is 44 kWh
